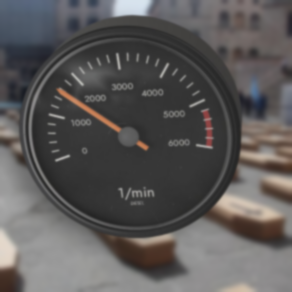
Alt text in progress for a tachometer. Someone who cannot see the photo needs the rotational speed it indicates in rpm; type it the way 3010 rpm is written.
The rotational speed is 1600 rpm
